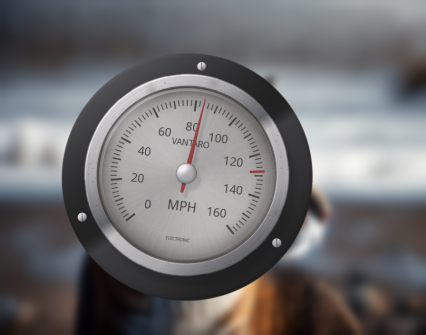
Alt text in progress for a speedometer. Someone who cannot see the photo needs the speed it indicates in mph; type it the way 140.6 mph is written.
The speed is 84 mph
